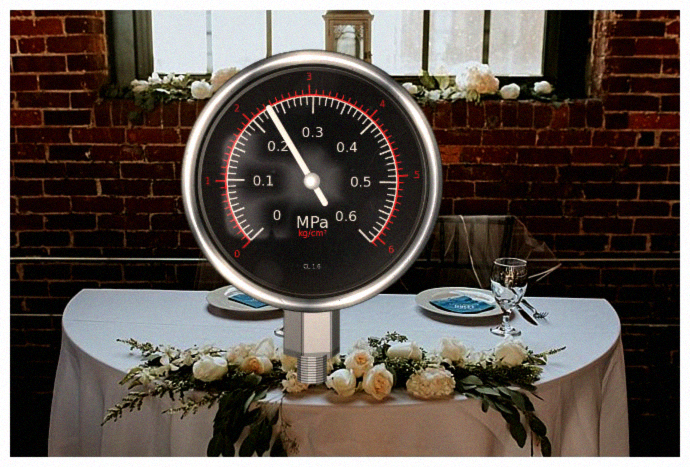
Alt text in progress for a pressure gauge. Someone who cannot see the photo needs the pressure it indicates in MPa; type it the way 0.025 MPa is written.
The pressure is 0.23 MPa
